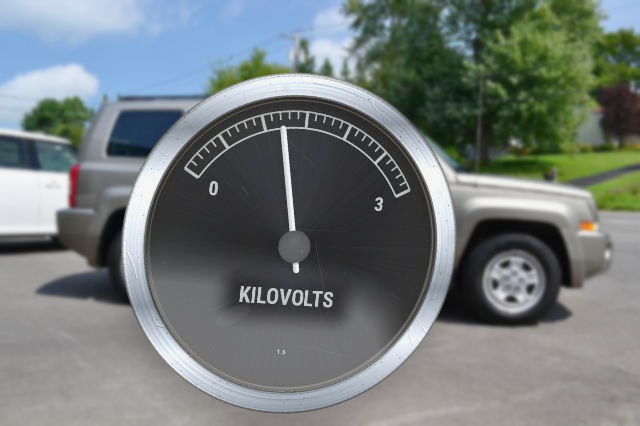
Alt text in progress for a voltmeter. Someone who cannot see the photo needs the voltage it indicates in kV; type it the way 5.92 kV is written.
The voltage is 1.2 kV
